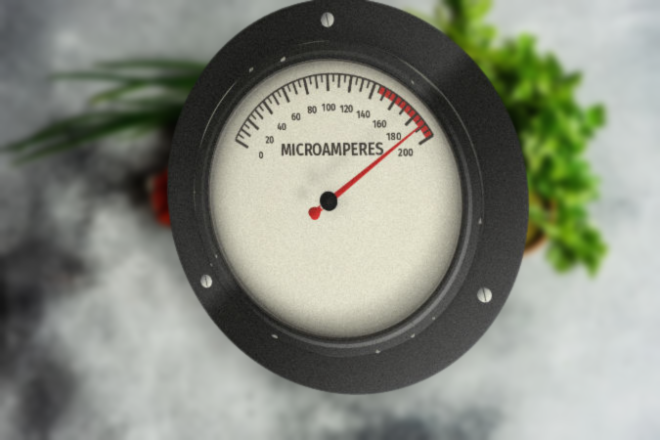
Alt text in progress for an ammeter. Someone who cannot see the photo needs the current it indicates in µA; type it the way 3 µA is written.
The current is 190 µA
